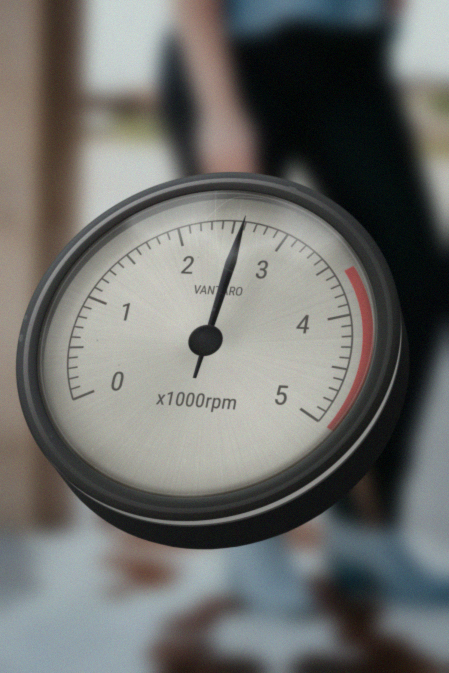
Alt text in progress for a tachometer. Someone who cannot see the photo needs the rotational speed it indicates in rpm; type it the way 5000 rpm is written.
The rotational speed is 2600 rpm
